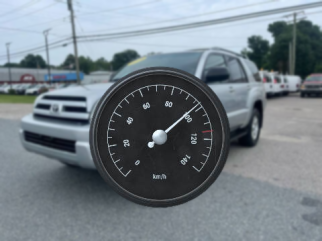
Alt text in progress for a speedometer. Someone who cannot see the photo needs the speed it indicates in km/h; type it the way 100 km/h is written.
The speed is 97.5 km/h
